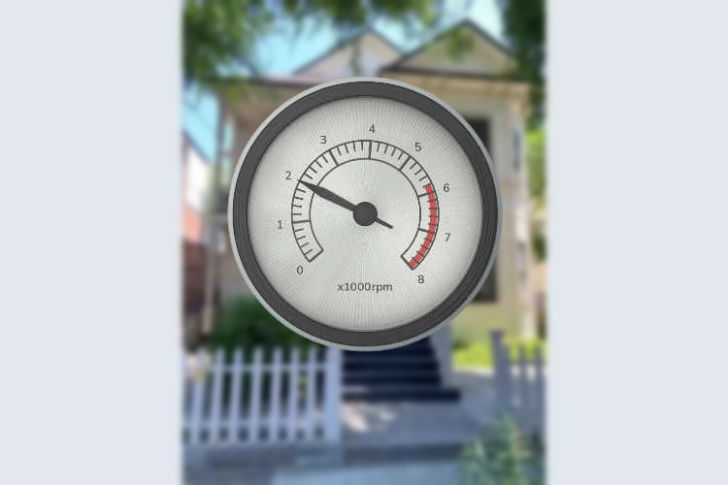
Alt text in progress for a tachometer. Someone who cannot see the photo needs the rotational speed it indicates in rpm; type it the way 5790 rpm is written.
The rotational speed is 2000 rpm
